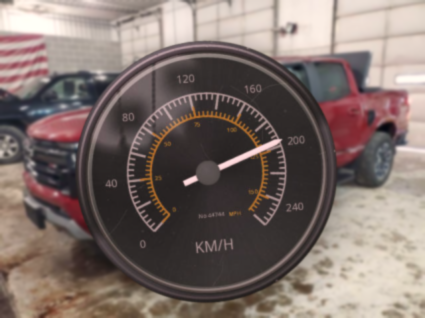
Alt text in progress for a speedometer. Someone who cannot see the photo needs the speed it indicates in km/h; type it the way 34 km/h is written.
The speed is 196 km/h
